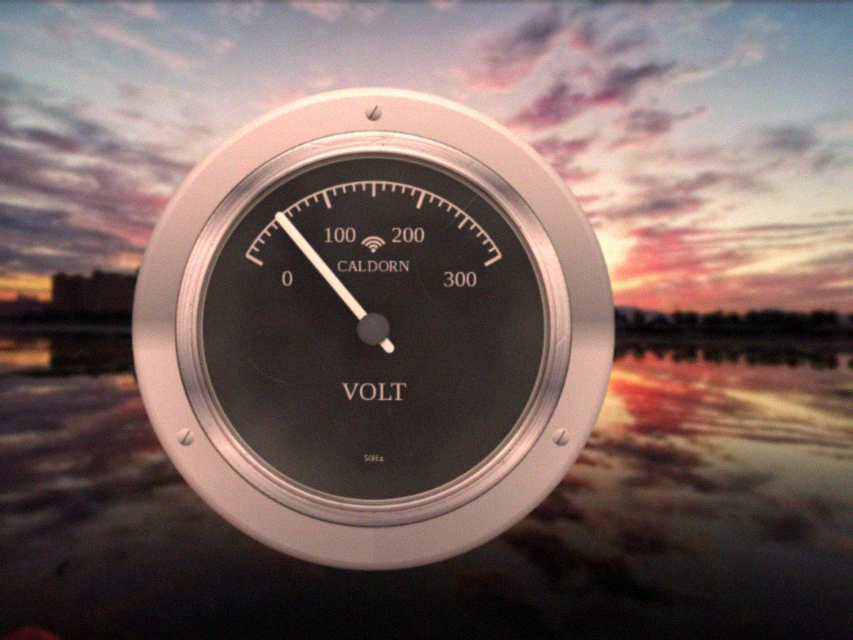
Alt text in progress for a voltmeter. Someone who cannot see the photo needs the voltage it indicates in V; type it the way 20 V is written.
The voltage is 50 V
